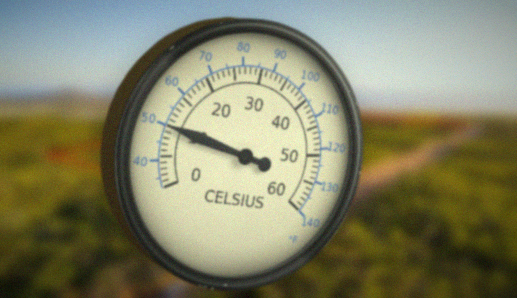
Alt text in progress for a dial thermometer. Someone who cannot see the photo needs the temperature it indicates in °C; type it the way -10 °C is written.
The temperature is 10 °C
